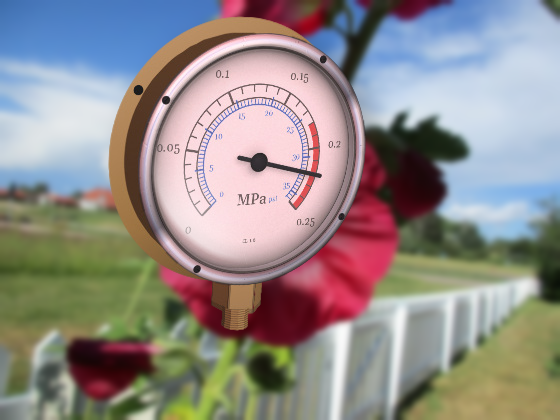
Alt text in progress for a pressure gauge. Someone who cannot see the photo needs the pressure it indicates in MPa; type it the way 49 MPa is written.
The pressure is 0.22 MPa
